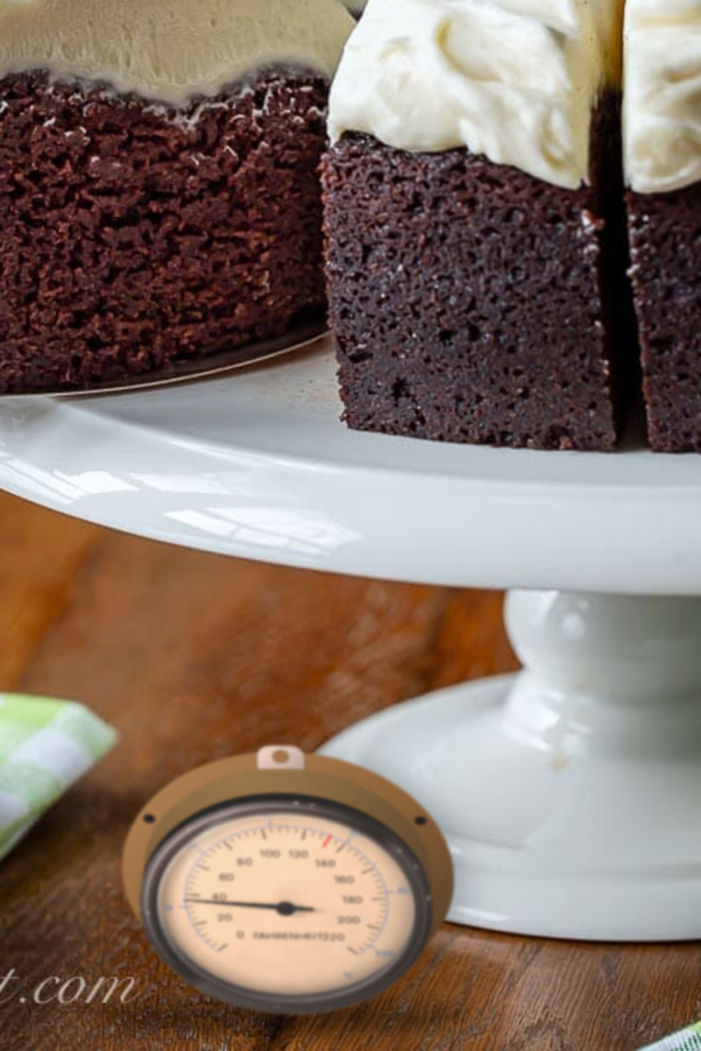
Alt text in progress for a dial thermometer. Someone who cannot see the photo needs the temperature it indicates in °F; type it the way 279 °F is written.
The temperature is 40 °F
